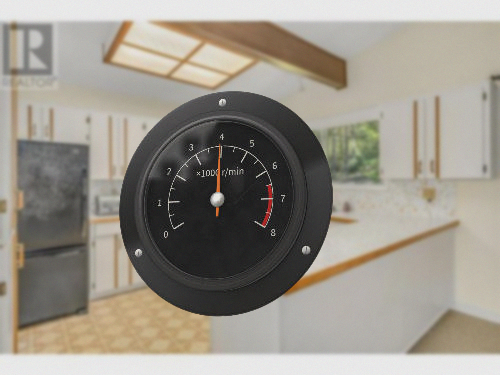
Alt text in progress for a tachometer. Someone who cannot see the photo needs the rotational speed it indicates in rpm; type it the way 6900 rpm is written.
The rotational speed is 4000 rpm
